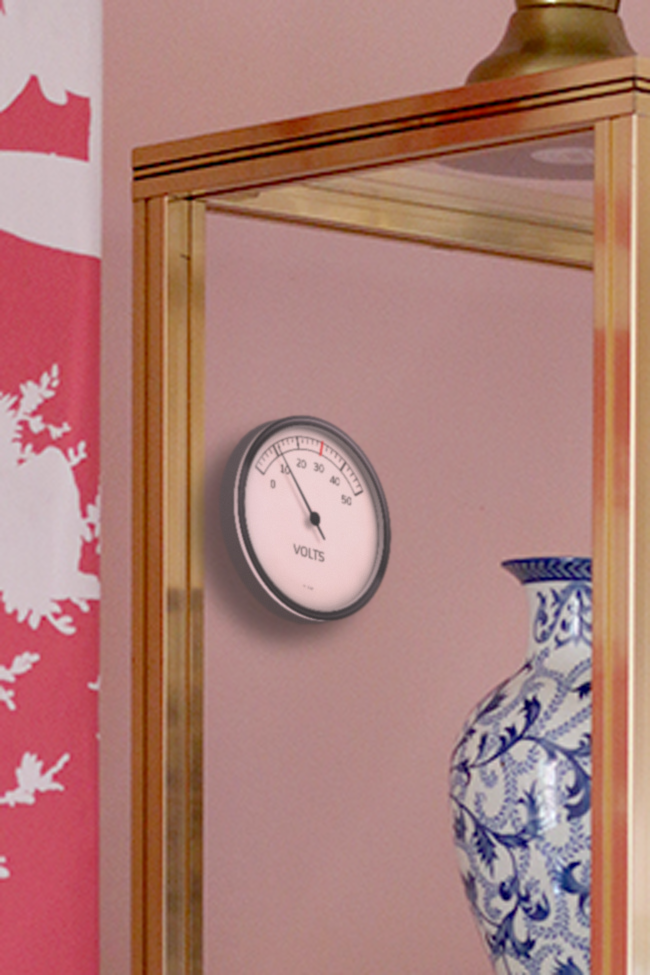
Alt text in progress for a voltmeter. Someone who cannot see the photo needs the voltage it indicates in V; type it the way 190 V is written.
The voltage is 10 V
